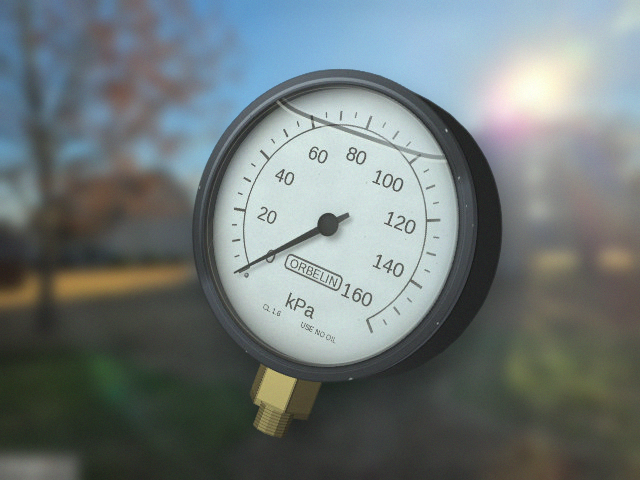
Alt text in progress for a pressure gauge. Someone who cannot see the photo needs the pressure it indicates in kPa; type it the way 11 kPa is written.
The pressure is 0 kPa
